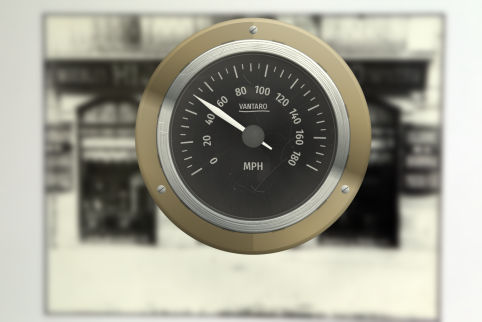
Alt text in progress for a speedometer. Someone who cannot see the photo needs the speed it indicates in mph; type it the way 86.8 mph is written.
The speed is 50 mph
